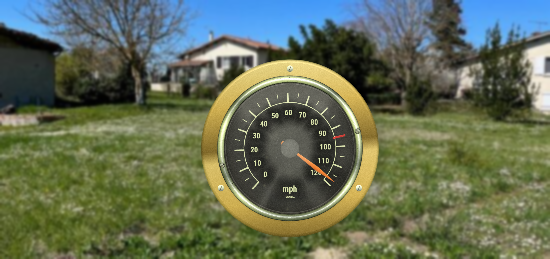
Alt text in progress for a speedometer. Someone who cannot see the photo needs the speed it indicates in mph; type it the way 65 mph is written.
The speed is 117.5 mph
